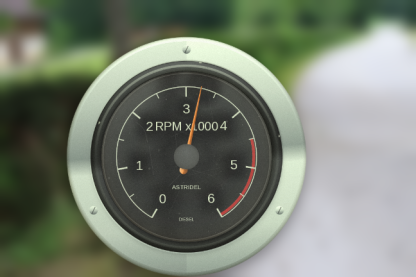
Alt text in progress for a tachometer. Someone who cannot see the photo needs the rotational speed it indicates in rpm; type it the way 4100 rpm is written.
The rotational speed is 3250 rpm
